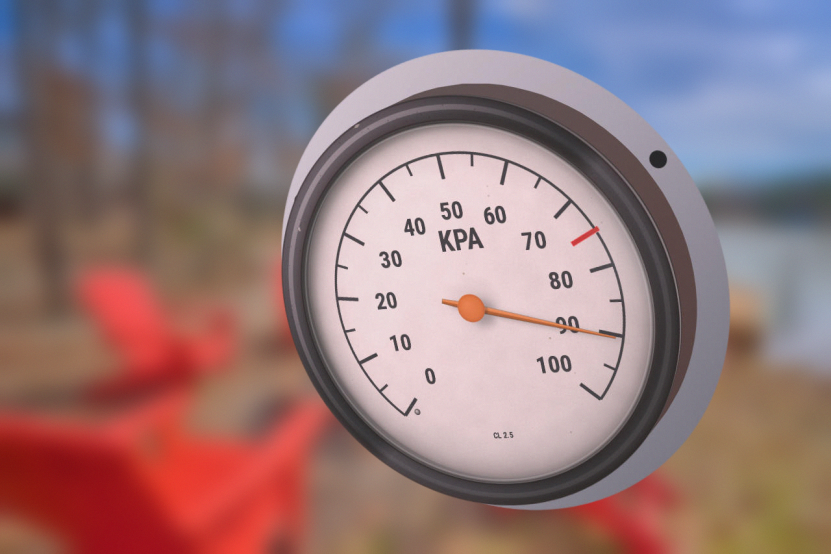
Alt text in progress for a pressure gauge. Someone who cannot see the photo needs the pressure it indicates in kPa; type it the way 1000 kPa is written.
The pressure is 90 kPa
